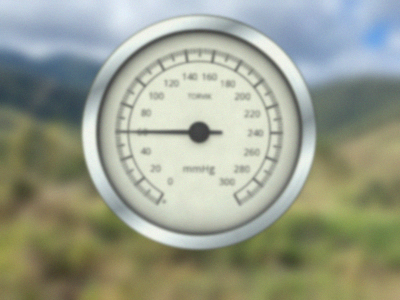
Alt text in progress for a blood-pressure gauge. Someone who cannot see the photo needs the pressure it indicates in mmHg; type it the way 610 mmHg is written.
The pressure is 60 mmHg
